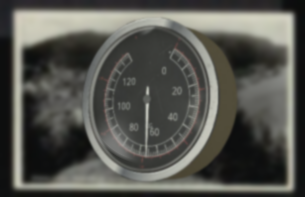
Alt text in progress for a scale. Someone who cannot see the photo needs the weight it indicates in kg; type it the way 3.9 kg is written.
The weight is 65 kg
